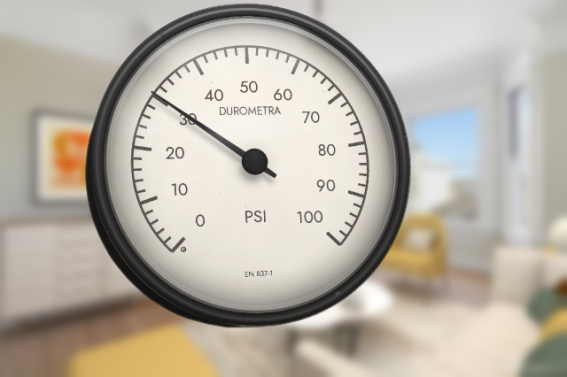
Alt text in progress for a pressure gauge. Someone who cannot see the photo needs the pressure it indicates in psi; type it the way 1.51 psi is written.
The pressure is 30 psi
